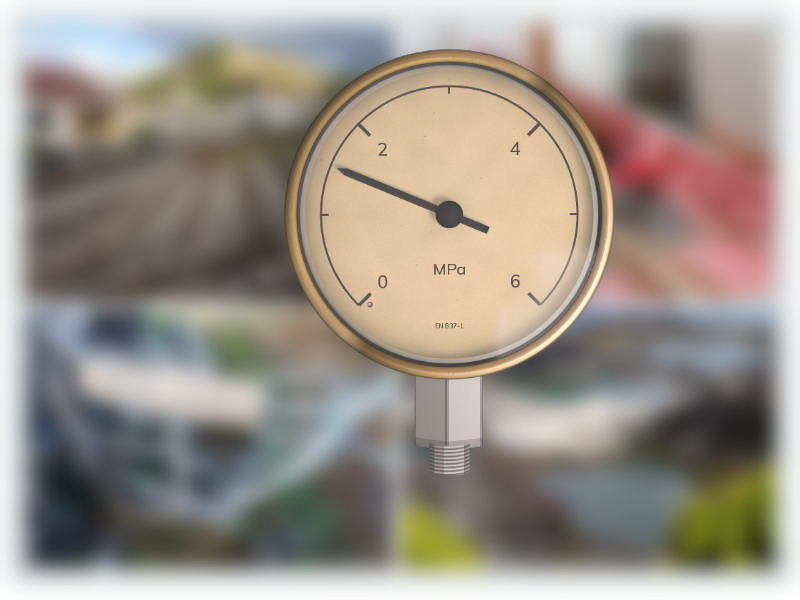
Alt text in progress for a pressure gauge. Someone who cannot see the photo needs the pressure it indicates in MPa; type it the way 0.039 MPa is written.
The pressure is 1.5 MPa
